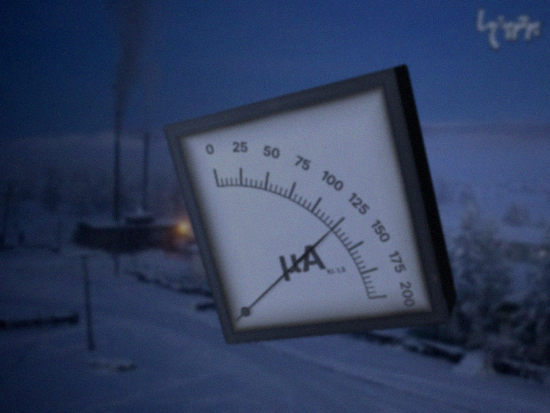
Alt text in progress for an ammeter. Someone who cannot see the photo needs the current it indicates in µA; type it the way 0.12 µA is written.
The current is 125 µA
